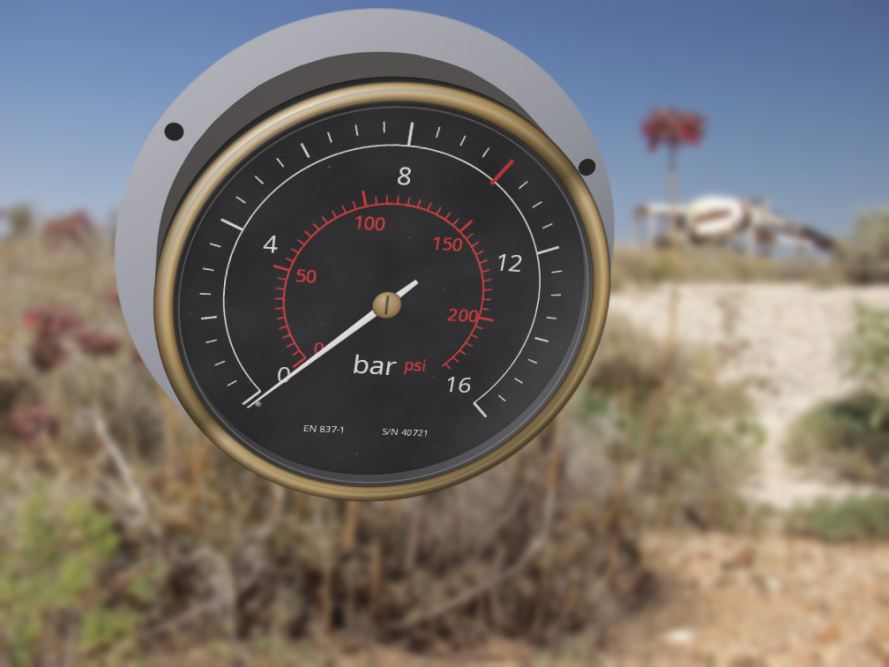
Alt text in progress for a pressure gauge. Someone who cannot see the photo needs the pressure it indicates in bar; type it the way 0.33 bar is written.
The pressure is 0 bar
